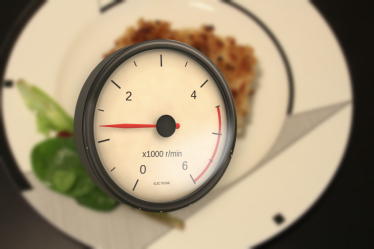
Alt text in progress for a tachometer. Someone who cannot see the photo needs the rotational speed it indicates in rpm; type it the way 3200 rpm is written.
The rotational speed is 1250 rpm
